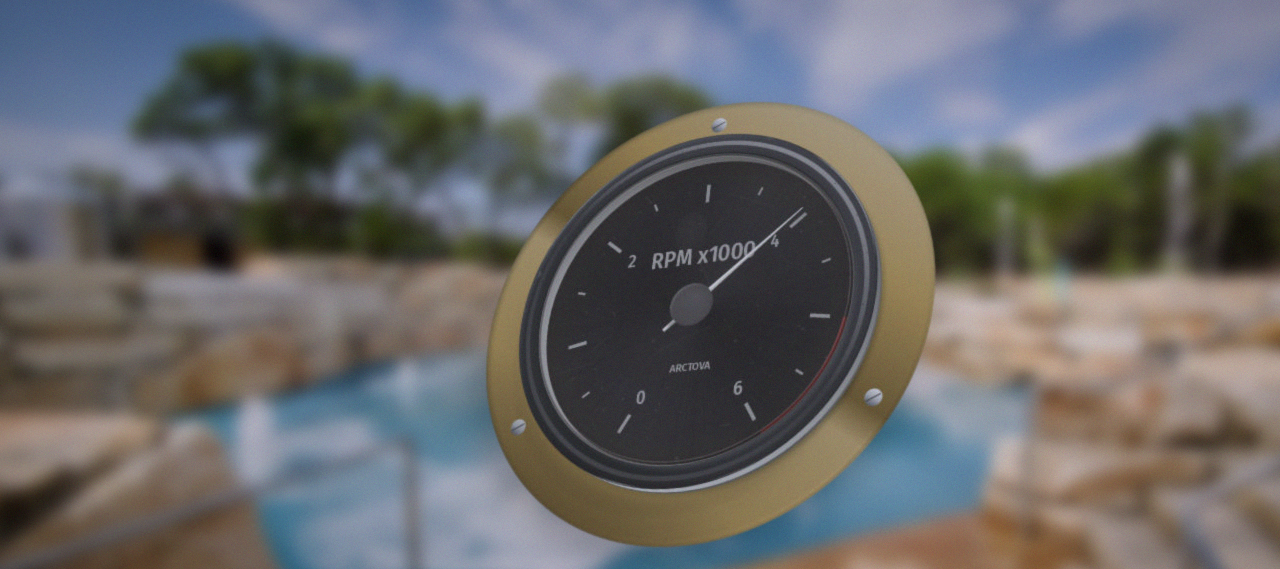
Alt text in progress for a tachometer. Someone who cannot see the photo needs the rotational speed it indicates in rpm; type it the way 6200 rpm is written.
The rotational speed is 4000 rpm
